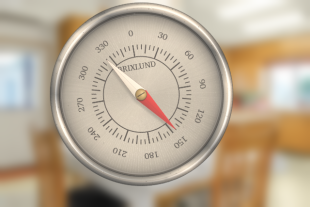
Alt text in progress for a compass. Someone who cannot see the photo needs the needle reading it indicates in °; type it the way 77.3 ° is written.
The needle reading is 145 °
